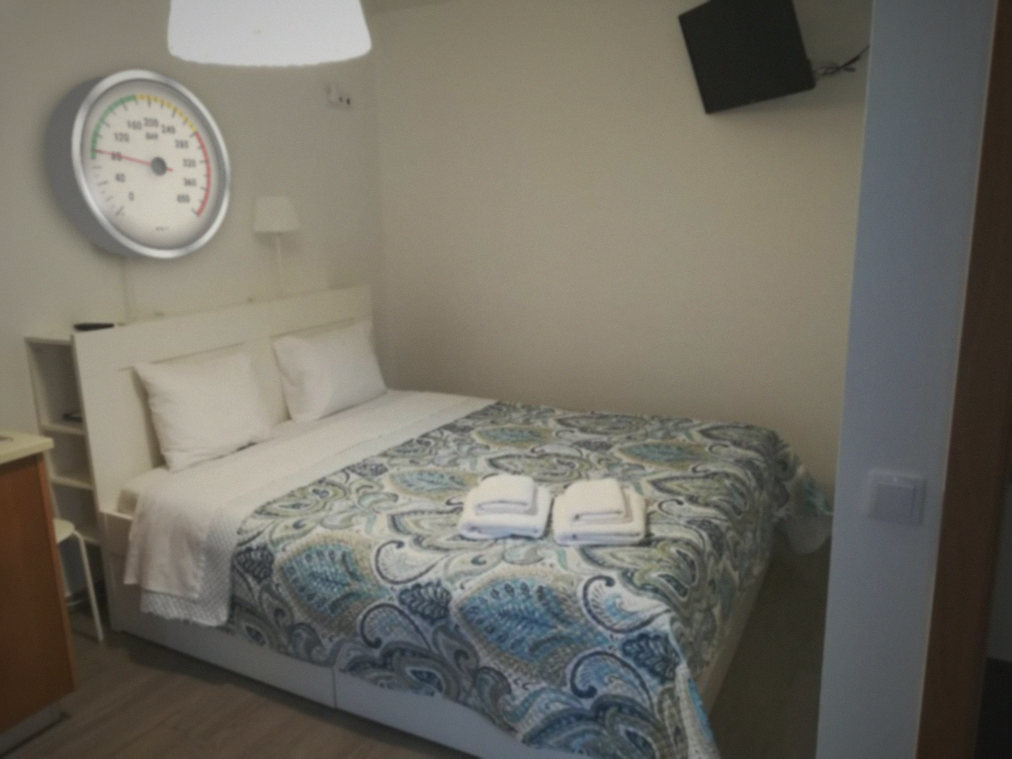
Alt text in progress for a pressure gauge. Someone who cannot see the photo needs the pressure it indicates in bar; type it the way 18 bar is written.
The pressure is 80 bar
